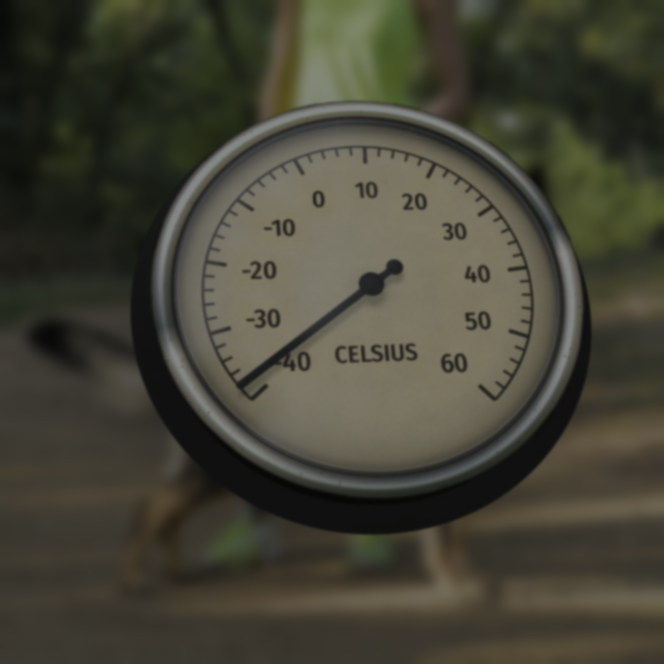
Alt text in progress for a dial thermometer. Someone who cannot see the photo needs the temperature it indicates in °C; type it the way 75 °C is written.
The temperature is -38 °C
